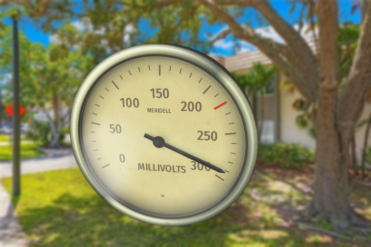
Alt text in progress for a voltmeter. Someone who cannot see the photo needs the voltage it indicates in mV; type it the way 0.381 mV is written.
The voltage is 290 mV
